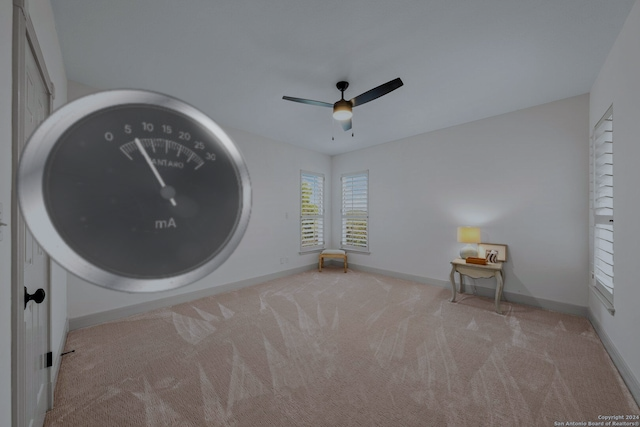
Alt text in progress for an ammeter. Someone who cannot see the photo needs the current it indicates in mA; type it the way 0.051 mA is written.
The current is 5 mA
